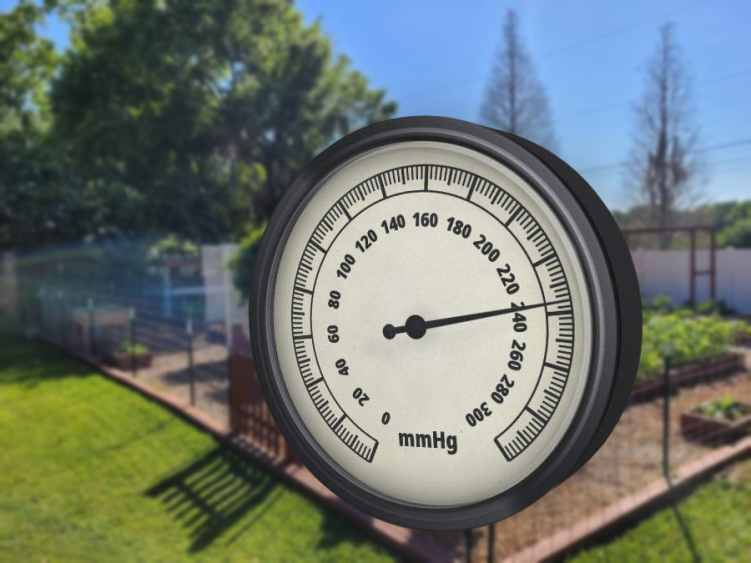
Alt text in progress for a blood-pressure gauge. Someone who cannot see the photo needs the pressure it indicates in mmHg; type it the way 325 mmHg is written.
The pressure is 236 mmHg
